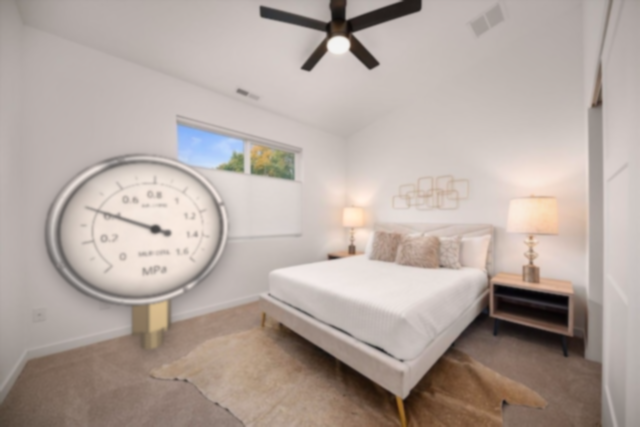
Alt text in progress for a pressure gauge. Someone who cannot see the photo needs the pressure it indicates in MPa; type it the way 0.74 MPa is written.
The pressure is 0.4 MPa
